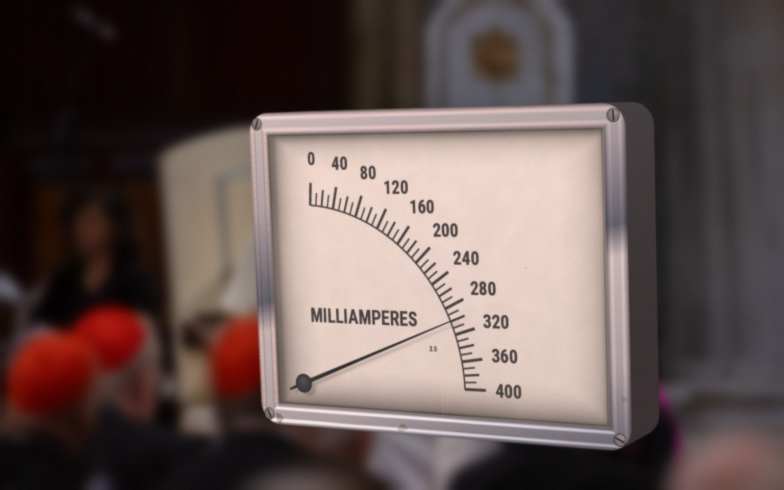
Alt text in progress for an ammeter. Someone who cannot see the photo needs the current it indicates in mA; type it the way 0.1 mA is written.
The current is 300 mA
